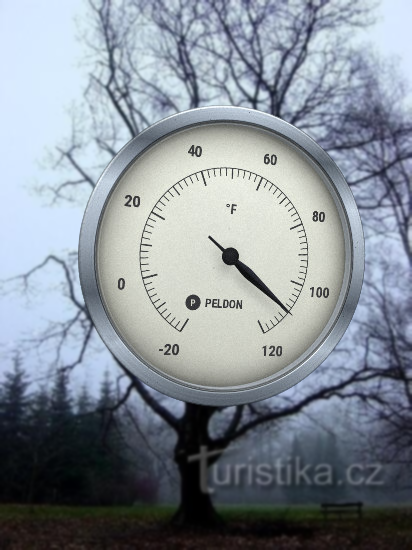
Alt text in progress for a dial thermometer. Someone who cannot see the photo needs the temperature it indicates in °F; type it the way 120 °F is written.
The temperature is 110 °F
